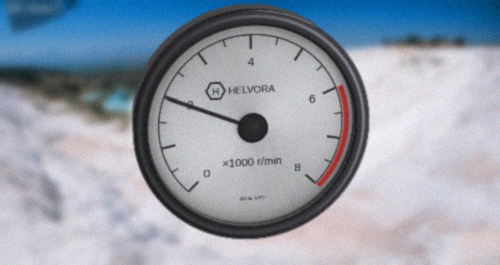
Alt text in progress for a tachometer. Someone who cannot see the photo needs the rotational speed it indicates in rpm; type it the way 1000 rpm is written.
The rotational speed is 2000 rpm
